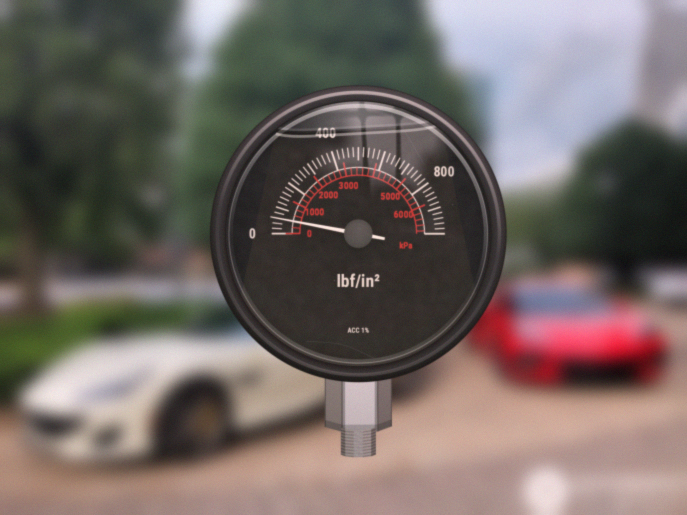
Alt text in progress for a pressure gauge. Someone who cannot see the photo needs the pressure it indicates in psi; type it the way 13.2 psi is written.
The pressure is 60 psi
